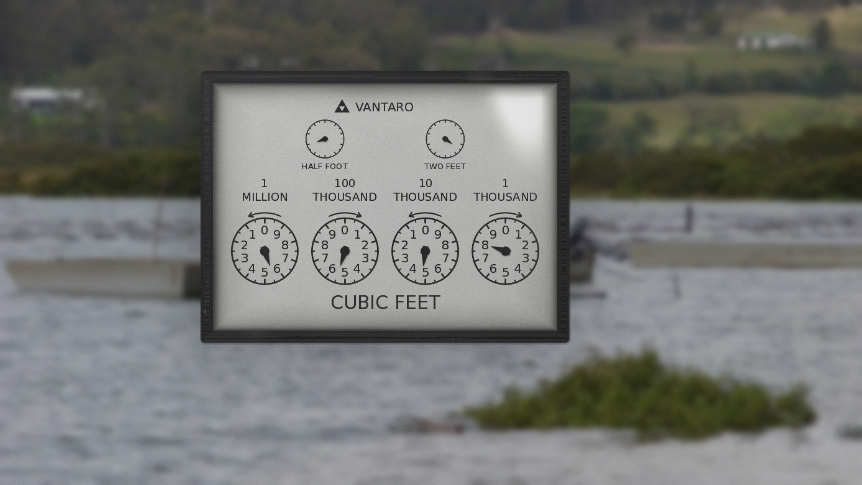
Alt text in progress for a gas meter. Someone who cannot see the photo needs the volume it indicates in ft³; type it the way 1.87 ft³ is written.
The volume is 554800 ft³
